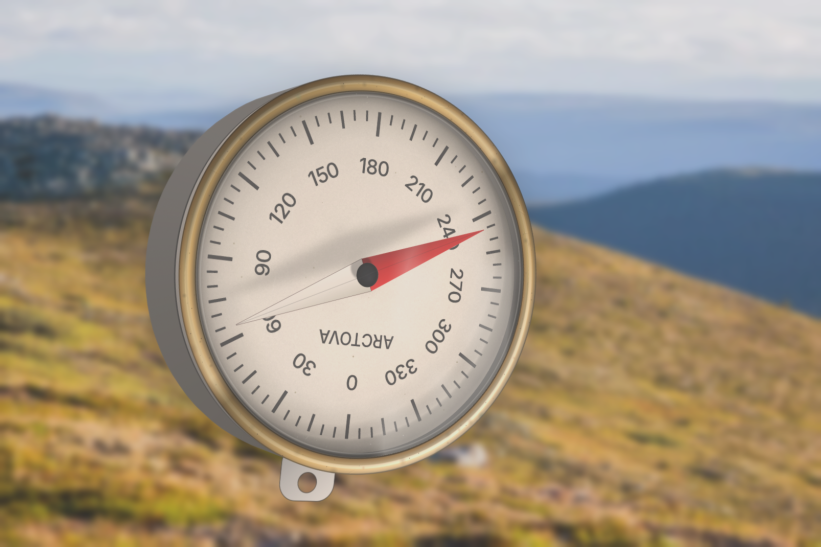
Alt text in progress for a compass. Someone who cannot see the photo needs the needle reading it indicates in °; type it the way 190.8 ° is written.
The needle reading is 245 °
